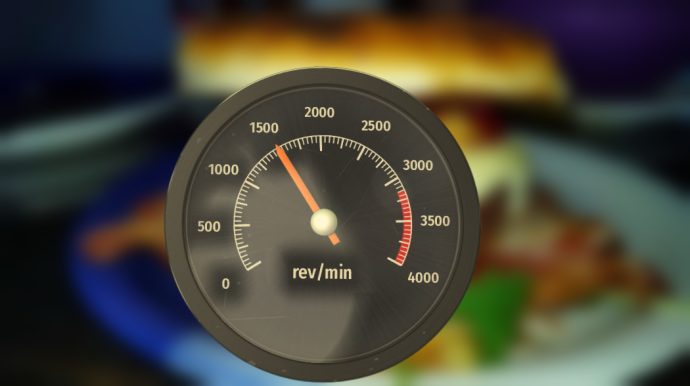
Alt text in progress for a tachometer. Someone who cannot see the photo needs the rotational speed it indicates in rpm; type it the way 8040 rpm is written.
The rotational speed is 1500 rpm
